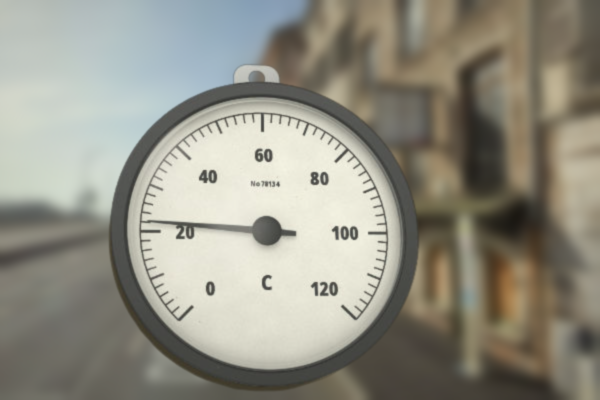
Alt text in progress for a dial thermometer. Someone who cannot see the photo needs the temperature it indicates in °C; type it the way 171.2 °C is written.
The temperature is 22 °C
